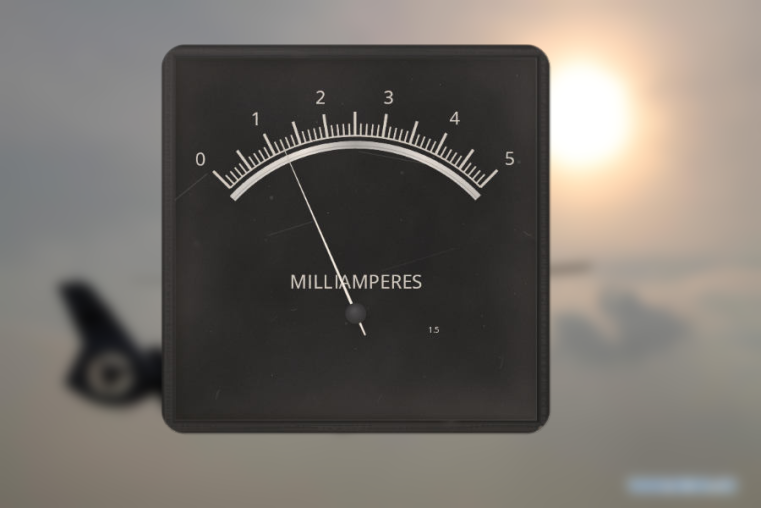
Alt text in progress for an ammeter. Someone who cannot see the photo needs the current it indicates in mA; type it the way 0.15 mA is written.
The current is 1.2 mA
